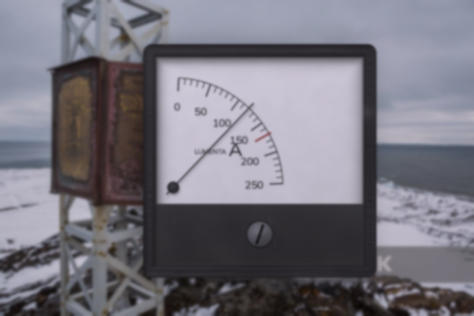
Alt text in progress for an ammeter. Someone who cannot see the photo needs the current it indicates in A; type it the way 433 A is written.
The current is 120 A
